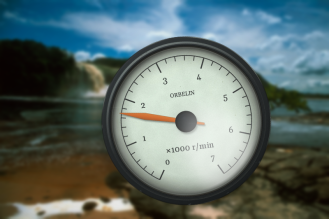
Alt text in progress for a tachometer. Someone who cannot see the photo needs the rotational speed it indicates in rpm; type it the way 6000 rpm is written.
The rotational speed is 1700 rpm
